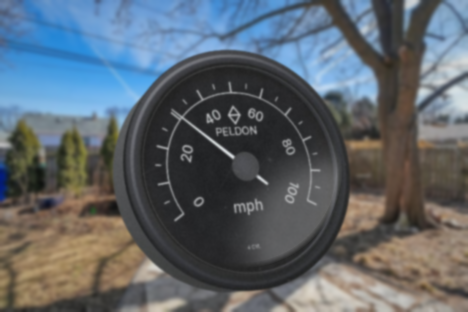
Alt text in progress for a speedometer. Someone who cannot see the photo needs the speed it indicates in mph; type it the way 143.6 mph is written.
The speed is 30 mph
